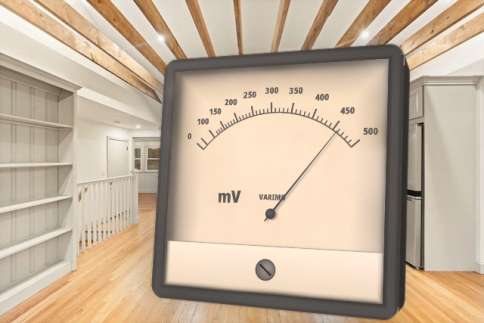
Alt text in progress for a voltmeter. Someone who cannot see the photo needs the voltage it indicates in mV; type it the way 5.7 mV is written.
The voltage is 460 mV
